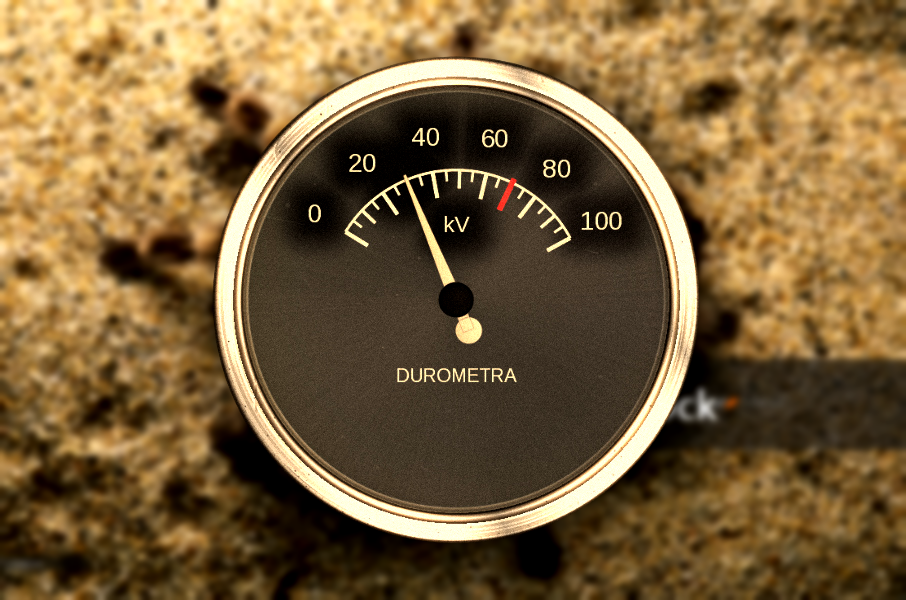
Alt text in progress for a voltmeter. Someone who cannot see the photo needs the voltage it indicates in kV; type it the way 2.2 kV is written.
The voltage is 30 kV
